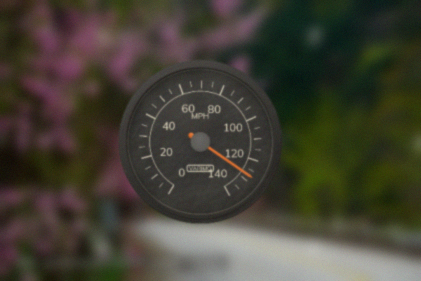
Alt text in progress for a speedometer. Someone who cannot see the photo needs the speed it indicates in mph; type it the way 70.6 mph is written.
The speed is 127.5 mph
